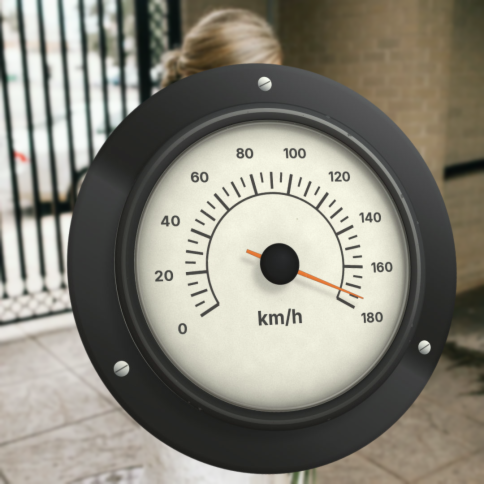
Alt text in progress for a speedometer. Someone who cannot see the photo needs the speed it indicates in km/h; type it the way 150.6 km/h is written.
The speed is 175 km/h
